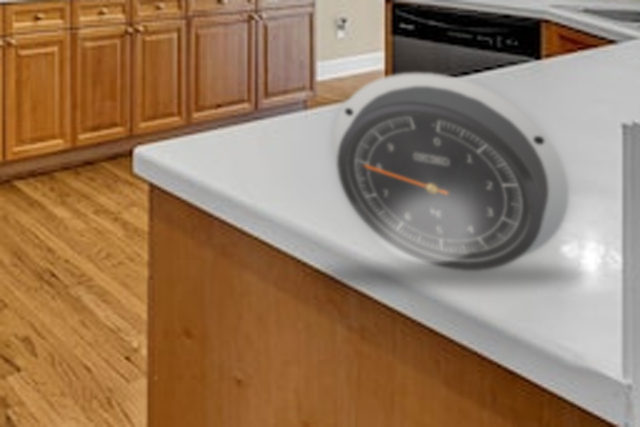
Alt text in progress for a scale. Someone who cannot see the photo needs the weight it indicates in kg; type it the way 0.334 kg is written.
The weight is 8 kg
